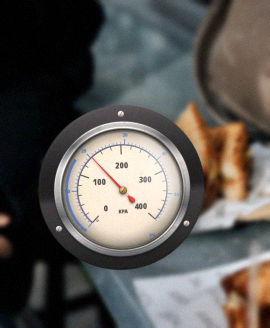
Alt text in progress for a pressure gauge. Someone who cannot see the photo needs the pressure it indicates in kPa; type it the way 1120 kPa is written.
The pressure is 140 kPa
